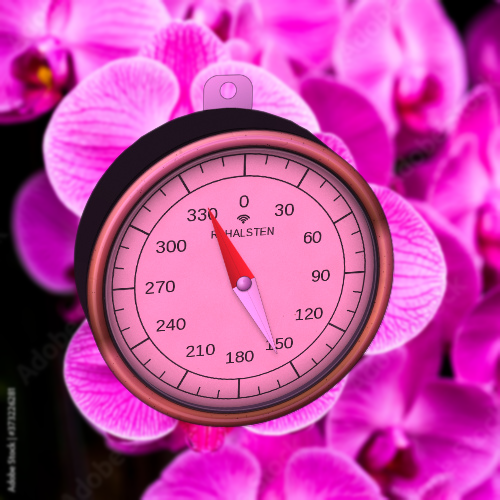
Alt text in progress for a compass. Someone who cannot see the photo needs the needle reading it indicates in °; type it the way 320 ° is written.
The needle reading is 335 °
